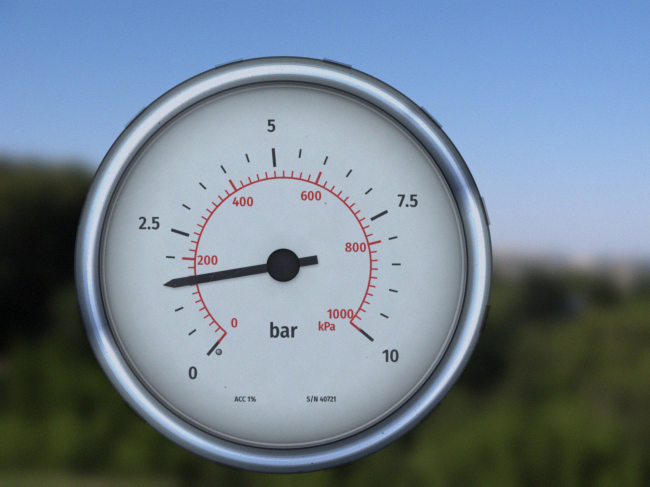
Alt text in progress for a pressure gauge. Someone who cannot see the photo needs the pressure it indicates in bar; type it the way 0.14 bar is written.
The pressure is 1.5 bar
